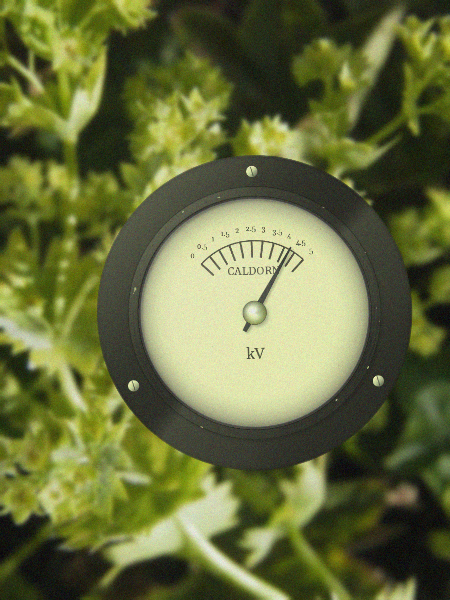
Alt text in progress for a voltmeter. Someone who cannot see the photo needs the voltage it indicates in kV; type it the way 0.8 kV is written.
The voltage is 4.25 kV
